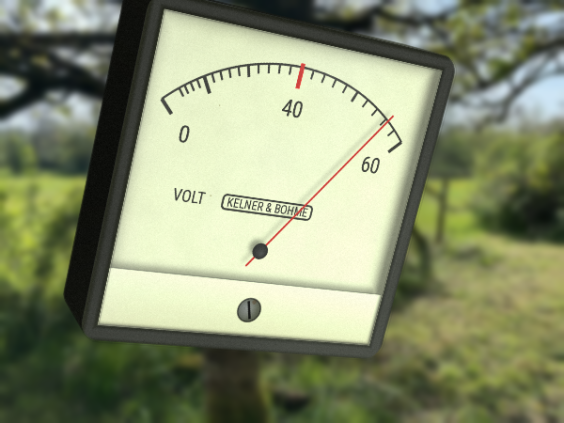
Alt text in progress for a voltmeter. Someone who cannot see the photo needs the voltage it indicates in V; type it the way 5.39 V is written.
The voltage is 56 V
